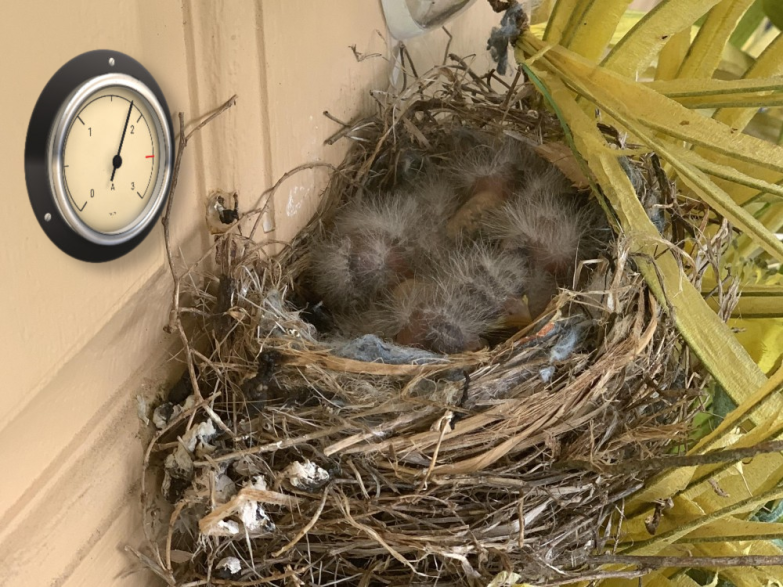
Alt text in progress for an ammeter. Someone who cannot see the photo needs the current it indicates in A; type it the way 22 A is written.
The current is 1.75 A
